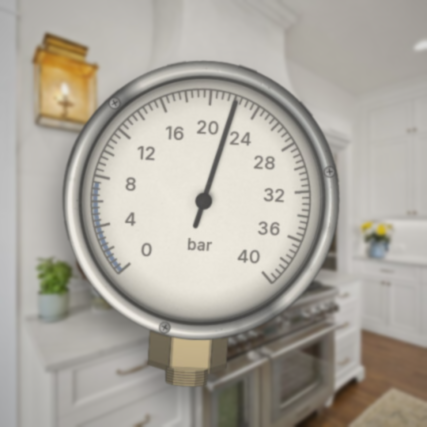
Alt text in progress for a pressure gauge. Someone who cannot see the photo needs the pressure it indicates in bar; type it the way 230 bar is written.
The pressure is 22 bar
